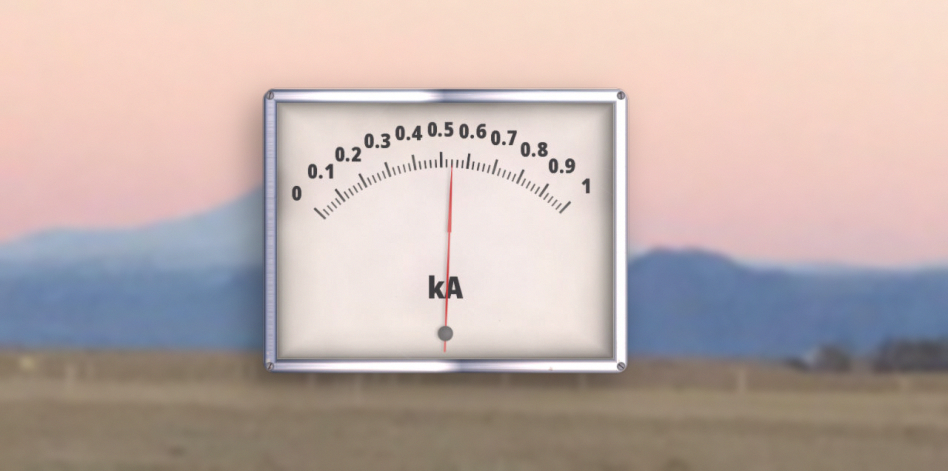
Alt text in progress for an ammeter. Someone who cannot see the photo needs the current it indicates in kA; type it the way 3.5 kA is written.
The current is 0.54 kA
